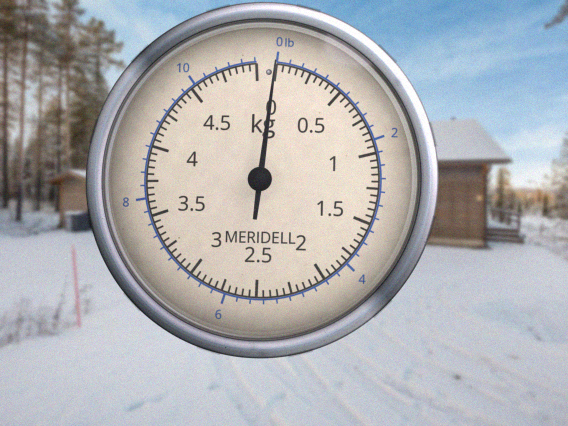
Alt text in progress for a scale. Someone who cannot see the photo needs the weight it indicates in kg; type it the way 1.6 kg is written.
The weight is 0 kg
